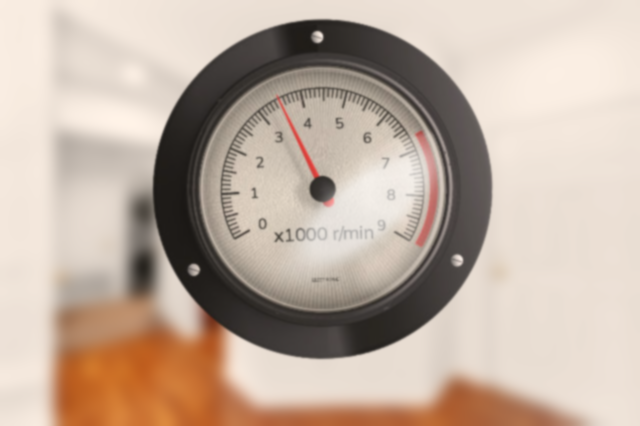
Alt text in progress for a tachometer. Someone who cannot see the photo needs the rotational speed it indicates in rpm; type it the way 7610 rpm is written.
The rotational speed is 3500 rpm
